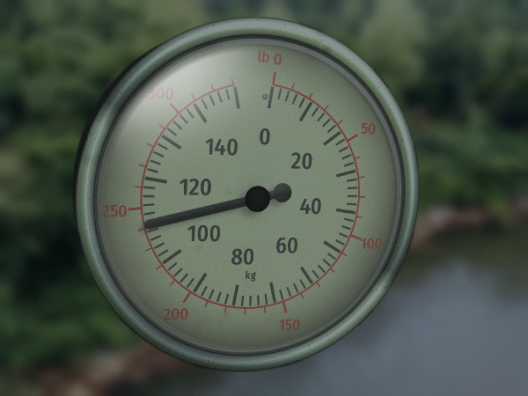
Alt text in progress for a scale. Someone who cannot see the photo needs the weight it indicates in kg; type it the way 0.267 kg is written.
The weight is 110 kg
